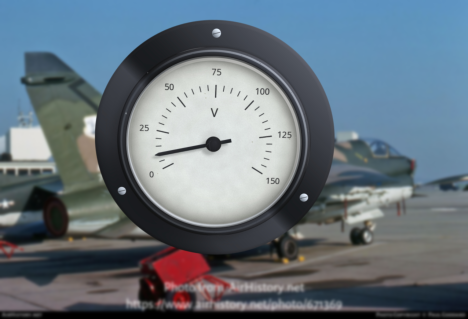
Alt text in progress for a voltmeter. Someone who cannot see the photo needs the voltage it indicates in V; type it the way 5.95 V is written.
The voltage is 10 V
